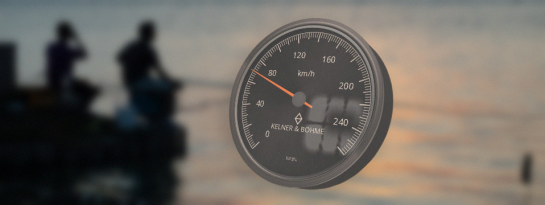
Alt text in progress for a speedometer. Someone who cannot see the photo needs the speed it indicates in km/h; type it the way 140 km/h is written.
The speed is 70 km/h
